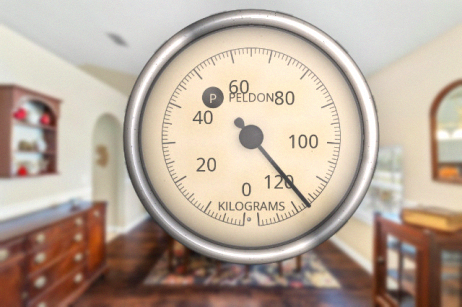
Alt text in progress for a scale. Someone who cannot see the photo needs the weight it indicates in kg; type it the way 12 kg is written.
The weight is 117 kg
